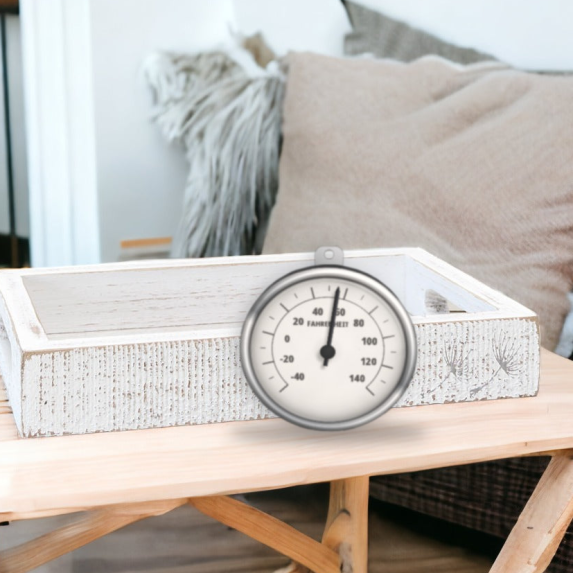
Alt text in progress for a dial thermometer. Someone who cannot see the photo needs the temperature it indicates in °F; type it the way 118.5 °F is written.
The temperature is 55 °F
